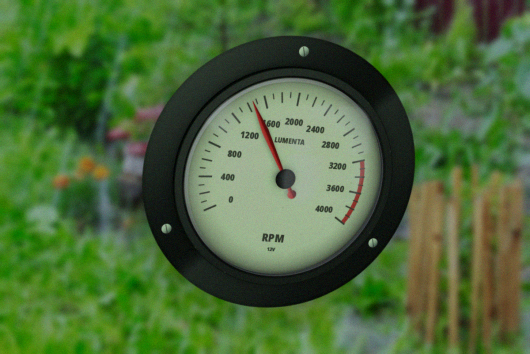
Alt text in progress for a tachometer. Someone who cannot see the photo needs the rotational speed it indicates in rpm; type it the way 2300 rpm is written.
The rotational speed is 1450 rpm
